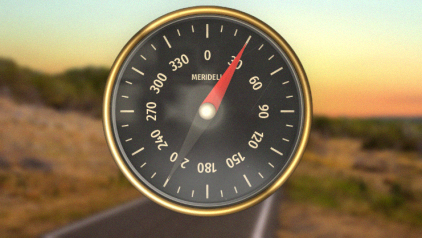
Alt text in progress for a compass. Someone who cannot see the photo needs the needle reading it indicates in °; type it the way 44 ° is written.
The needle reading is 30 °
